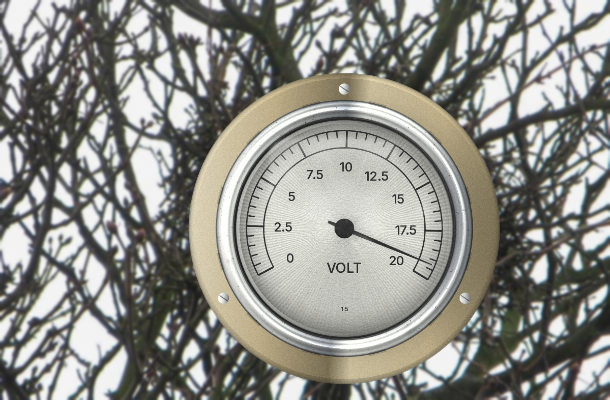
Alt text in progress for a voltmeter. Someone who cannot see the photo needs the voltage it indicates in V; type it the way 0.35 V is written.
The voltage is 19.25 V
